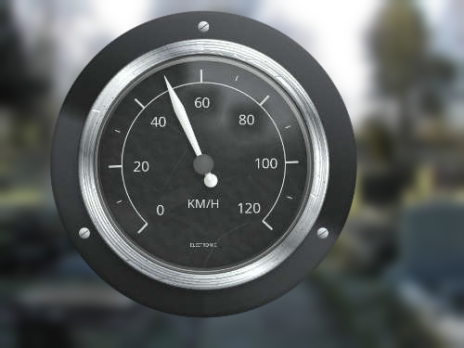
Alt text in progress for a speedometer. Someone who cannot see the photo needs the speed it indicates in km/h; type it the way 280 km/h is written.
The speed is 50 km/h
